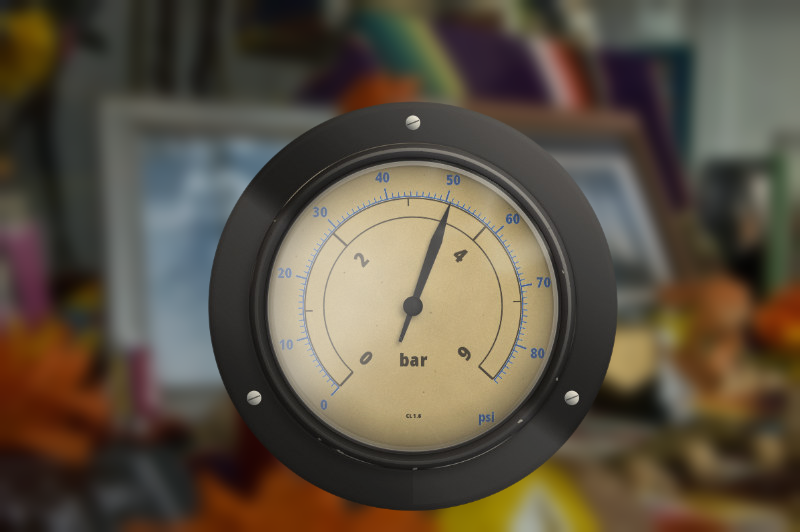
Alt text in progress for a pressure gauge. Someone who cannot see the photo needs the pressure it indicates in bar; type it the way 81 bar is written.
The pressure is 3.5 bar
